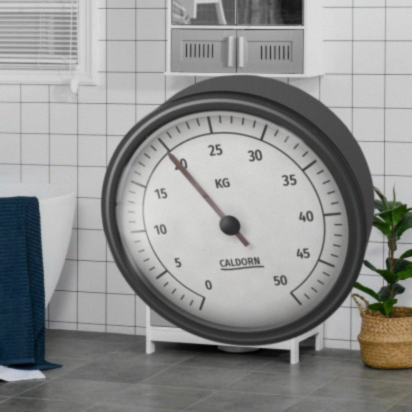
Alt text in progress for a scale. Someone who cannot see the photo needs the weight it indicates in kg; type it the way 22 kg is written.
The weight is 20 kg
